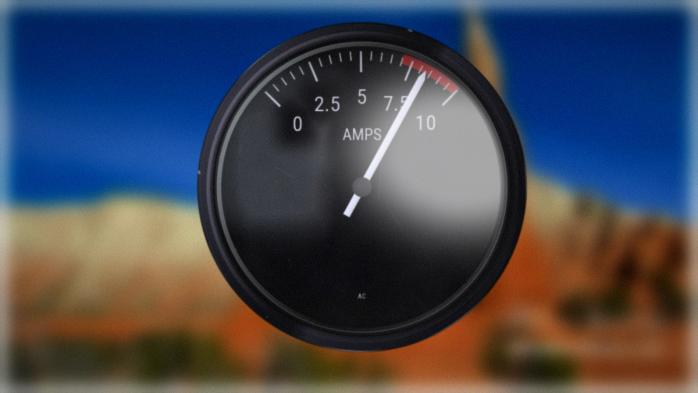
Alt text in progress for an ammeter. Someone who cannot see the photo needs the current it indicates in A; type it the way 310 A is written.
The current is 8.25 A
